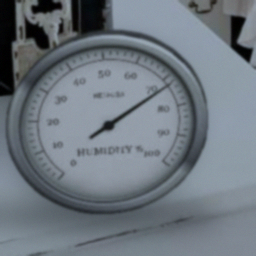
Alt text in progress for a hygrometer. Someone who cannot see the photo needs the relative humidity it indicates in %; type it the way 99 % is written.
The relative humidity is 72 %
